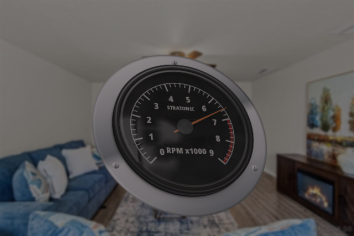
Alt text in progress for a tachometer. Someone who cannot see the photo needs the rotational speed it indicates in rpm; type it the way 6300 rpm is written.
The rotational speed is 6600 rpm
